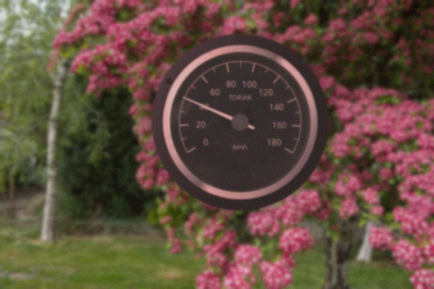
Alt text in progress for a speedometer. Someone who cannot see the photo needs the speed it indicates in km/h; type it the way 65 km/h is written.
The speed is 40 km/h
